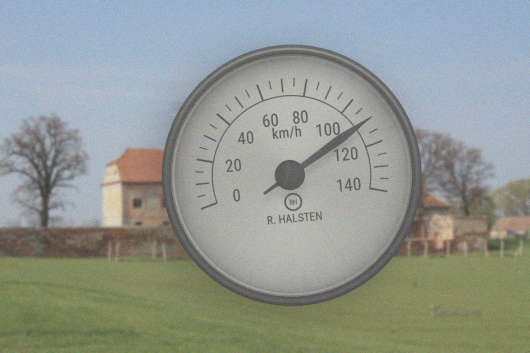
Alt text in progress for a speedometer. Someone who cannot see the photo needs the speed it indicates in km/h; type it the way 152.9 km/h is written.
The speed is 110 km/h
